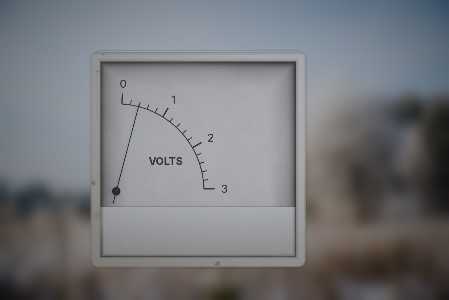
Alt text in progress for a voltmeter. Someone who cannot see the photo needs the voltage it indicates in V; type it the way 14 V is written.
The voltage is 0.4 V
